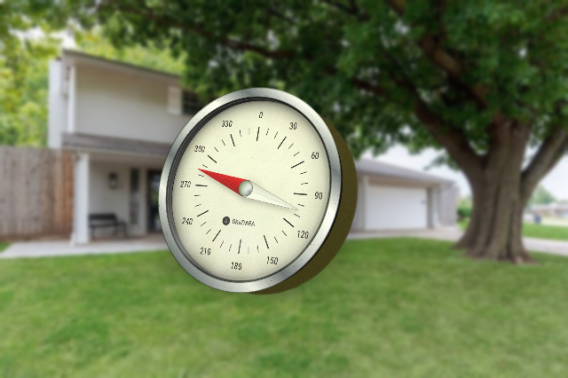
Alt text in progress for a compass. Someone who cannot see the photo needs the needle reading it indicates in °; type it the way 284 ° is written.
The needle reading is 285 °
